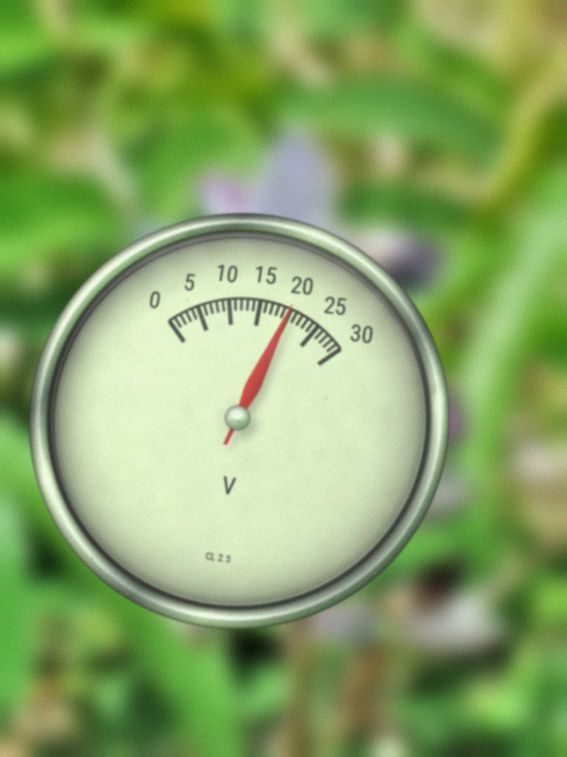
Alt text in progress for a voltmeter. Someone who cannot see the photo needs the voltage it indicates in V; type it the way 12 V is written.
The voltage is 20 V
